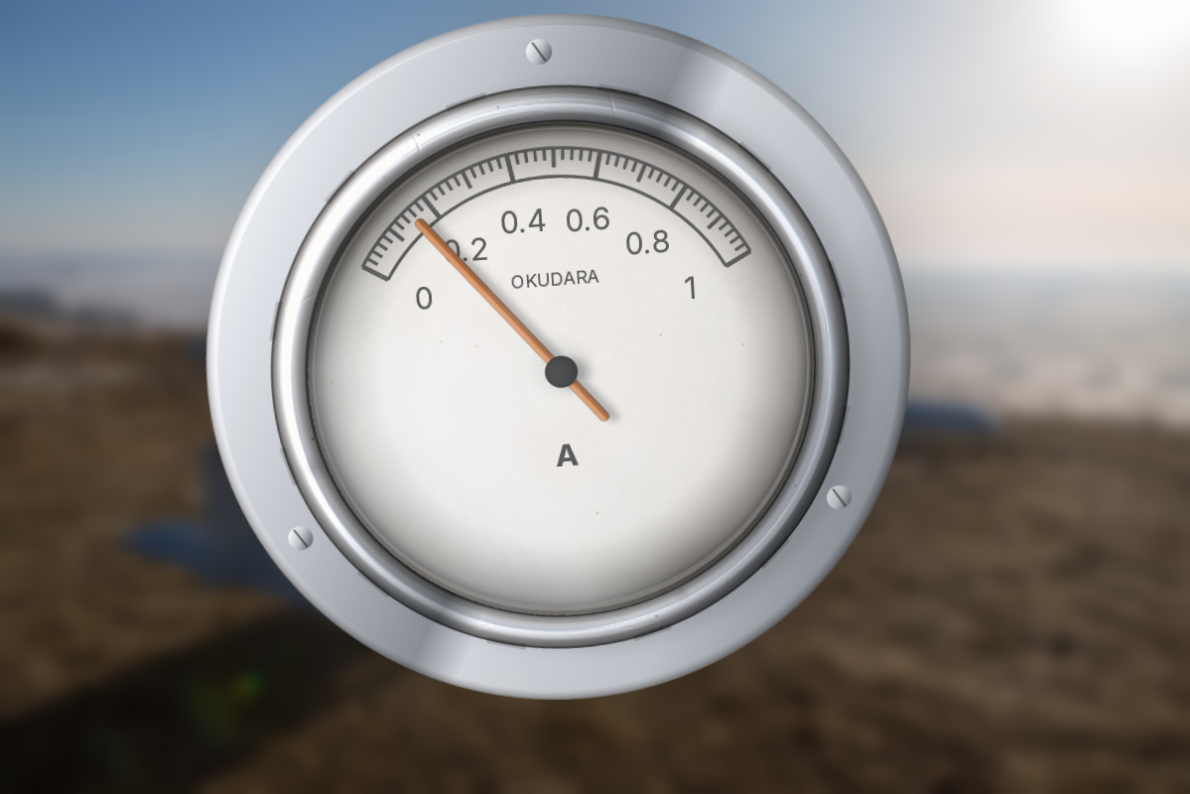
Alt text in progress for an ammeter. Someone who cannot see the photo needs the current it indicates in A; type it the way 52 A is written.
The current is 0.16 A
